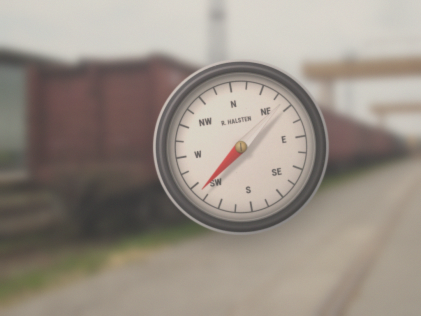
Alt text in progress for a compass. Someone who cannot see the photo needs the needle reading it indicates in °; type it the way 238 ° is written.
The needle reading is 232.5 °
